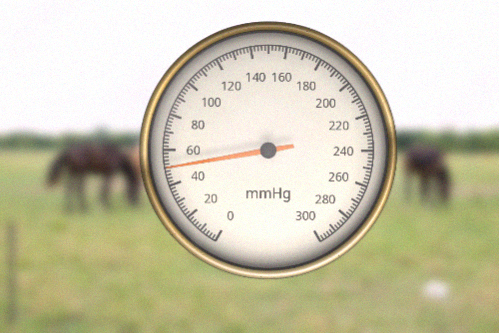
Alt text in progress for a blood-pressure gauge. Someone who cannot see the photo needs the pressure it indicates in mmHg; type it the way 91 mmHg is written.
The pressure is 50 mmHg
